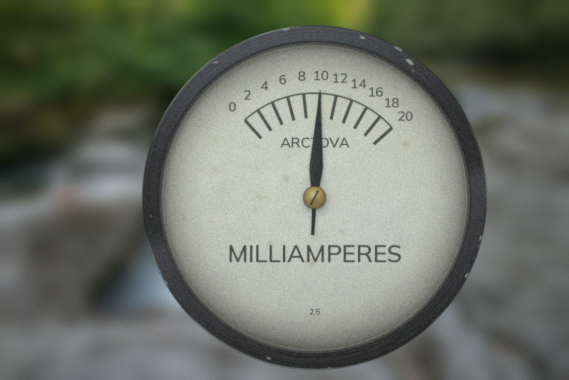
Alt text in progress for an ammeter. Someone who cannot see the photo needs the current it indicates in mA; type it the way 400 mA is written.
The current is 10 mA
